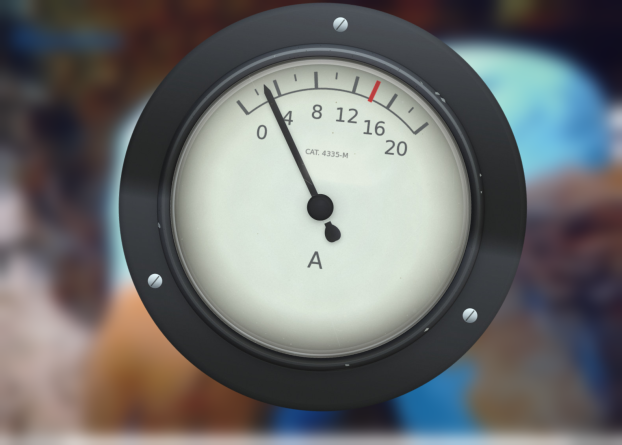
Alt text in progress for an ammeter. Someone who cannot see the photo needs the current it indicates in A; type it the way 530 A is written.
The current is 3 A
